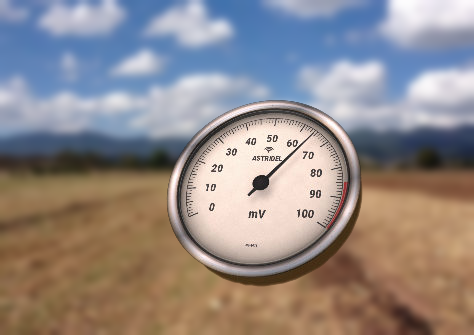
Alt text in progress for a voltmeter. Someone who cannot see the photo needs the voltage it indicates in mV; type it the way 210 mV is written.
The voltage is 65 mV
